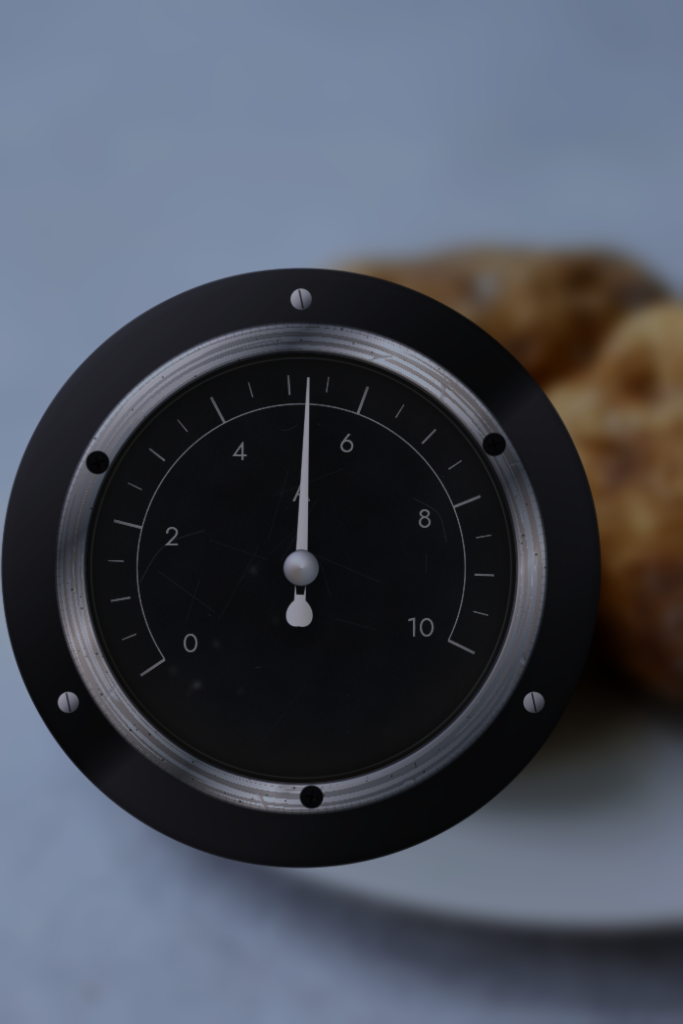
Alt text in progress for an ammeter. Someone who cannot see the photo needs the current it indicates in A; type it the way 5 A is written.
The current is 5.25 A
